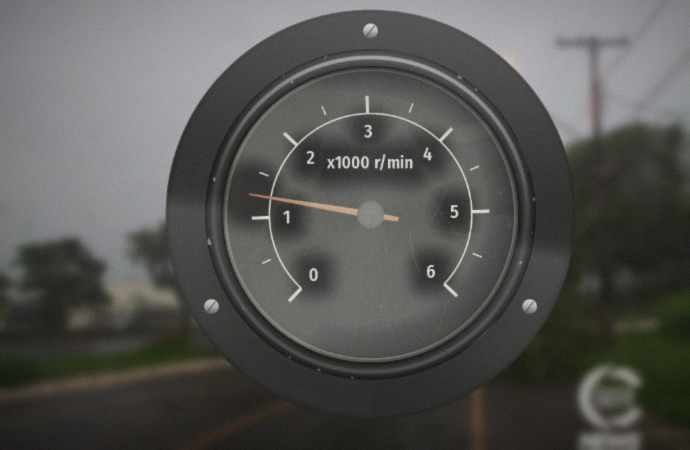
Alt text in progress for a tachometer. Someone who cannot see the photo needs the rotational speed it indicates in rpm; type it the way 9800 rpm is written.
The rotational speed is 1250 rpm
